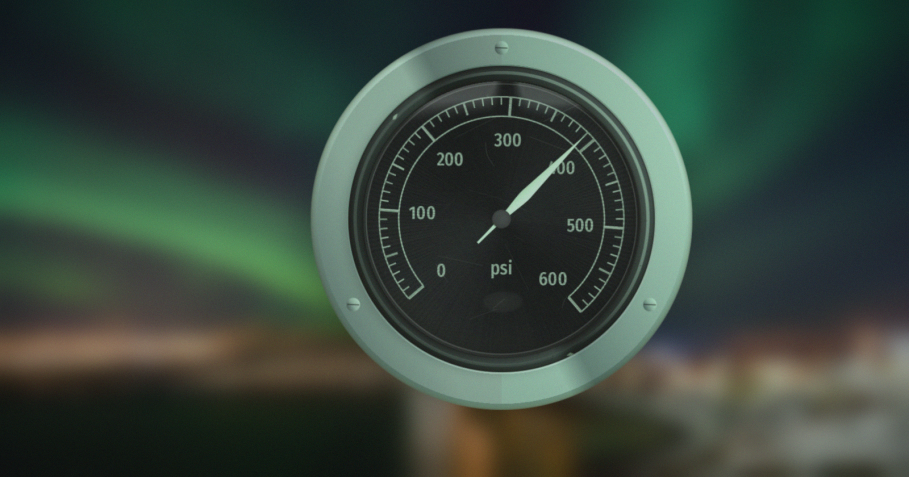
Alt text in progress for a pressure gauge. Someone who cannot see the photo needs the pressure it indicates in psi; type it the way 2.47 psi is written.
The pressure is 390 psi
